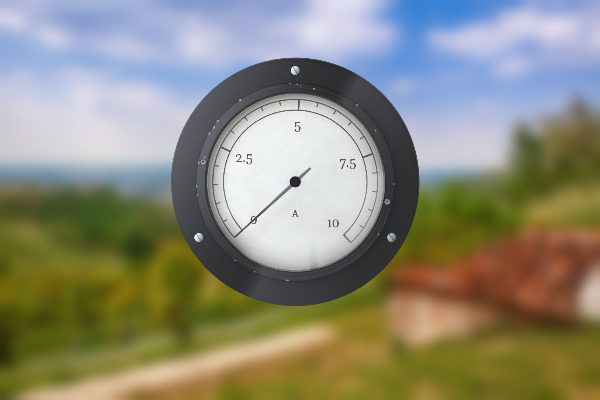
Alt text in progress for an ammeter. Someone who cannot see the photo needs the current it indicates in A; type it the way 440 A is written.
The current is 0 A
